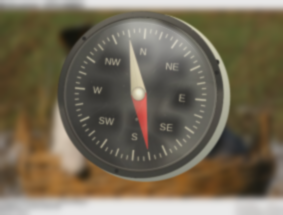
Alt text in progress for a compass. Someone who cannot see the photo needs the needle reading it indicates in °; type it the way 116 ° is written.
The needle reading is 165 °
